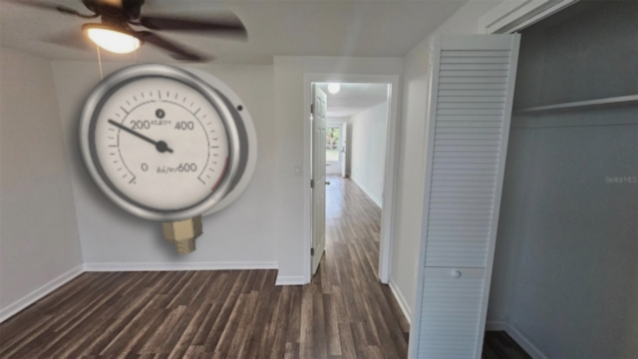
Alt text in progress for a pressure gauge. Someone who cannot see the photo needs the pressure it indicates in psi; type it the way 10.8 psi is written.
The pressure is 160 psi
